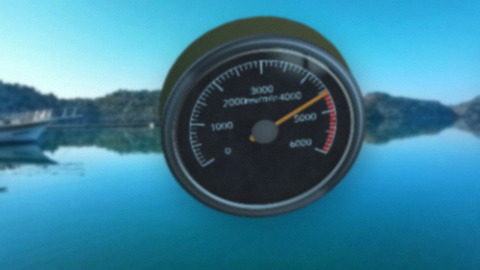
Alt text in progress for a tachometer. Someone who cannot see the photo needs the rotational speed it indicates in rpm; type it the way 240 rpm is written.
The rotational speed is 4500 rpm
